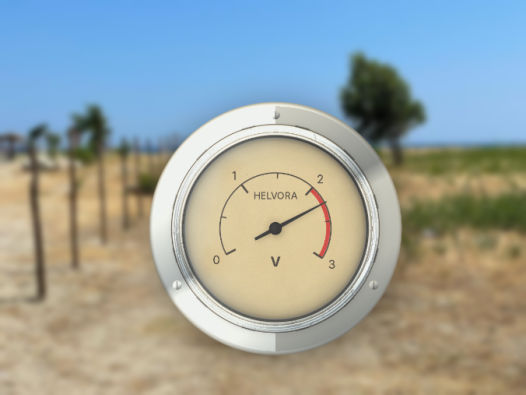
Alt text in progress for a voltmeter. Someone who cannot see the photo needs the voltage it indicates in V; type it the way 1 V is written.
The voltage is 2.25 V
